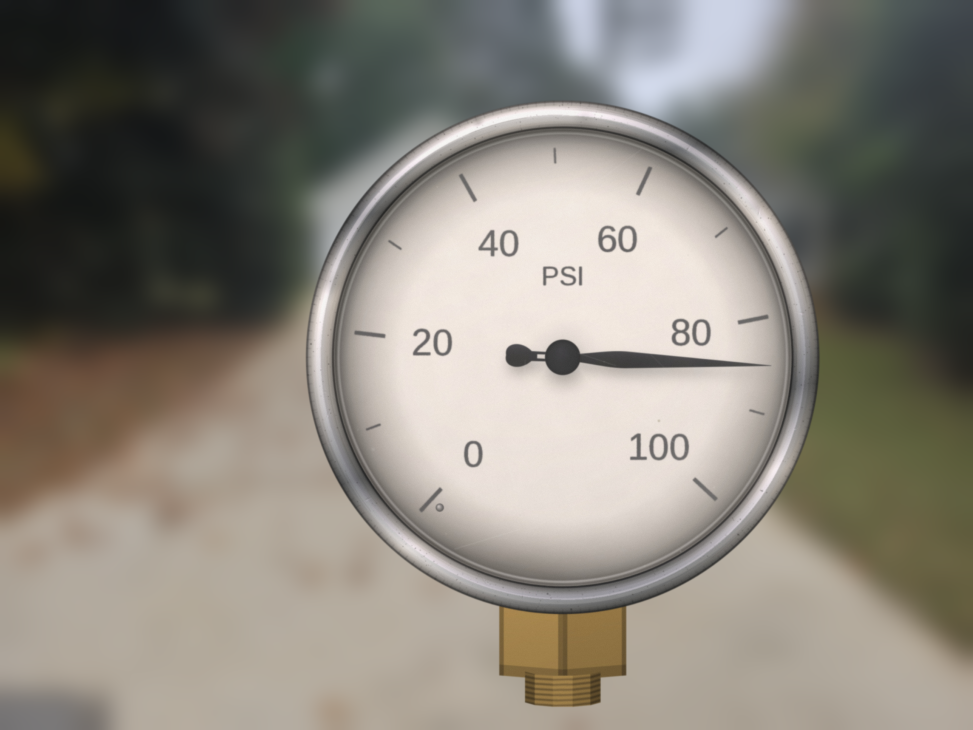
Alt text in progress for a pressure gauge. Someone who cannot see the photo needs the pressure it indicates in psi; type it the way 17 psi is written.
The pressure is 85 psi
